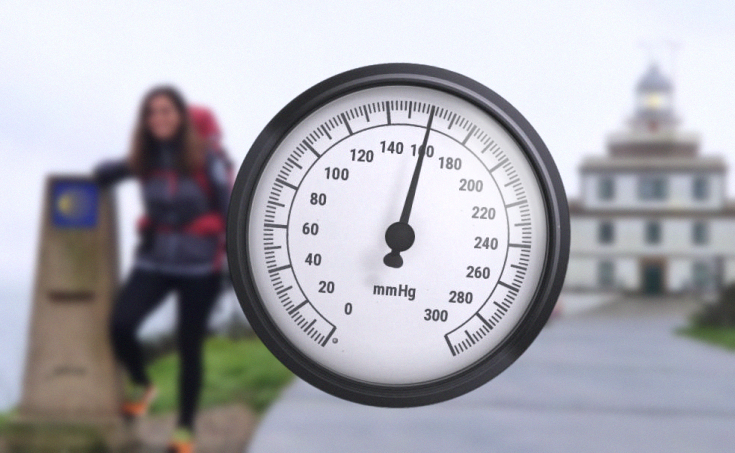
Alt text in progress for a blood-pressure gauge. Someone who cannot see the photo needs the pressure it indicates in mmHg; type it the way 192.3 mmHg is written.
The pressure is 160 mmHg
